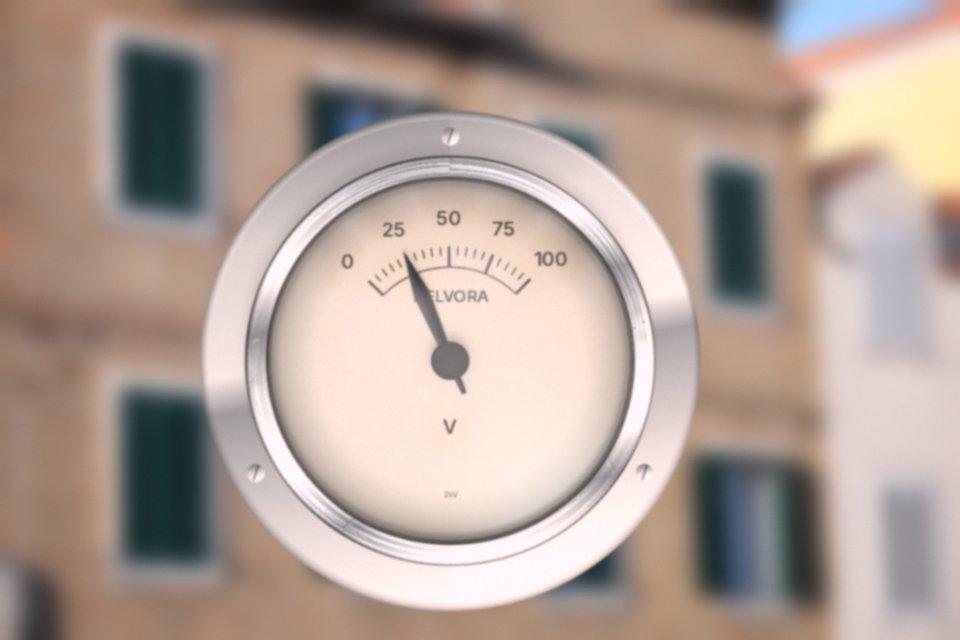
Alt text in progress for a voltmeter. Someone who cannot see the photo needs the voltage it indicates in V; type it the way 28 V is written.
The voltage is 25 V
